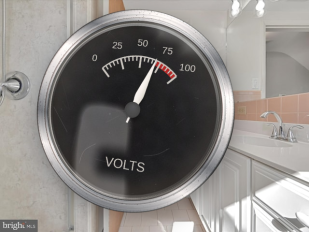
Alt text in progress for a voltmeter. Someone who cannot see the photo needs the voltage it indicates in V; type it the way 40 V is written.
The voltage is 70 V
